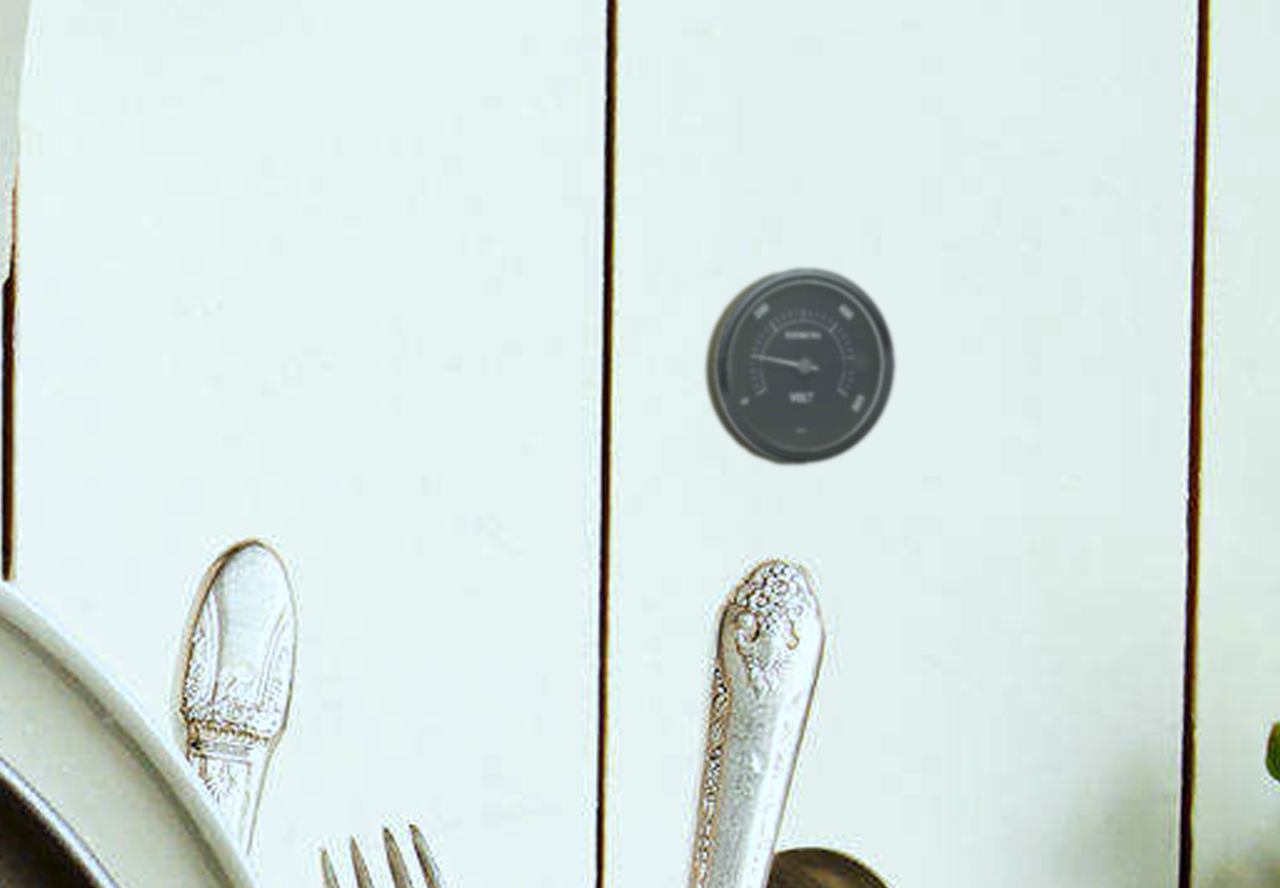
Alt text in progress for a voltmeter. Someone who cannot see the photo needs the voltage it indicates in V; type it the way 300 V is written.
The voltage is 100 V
